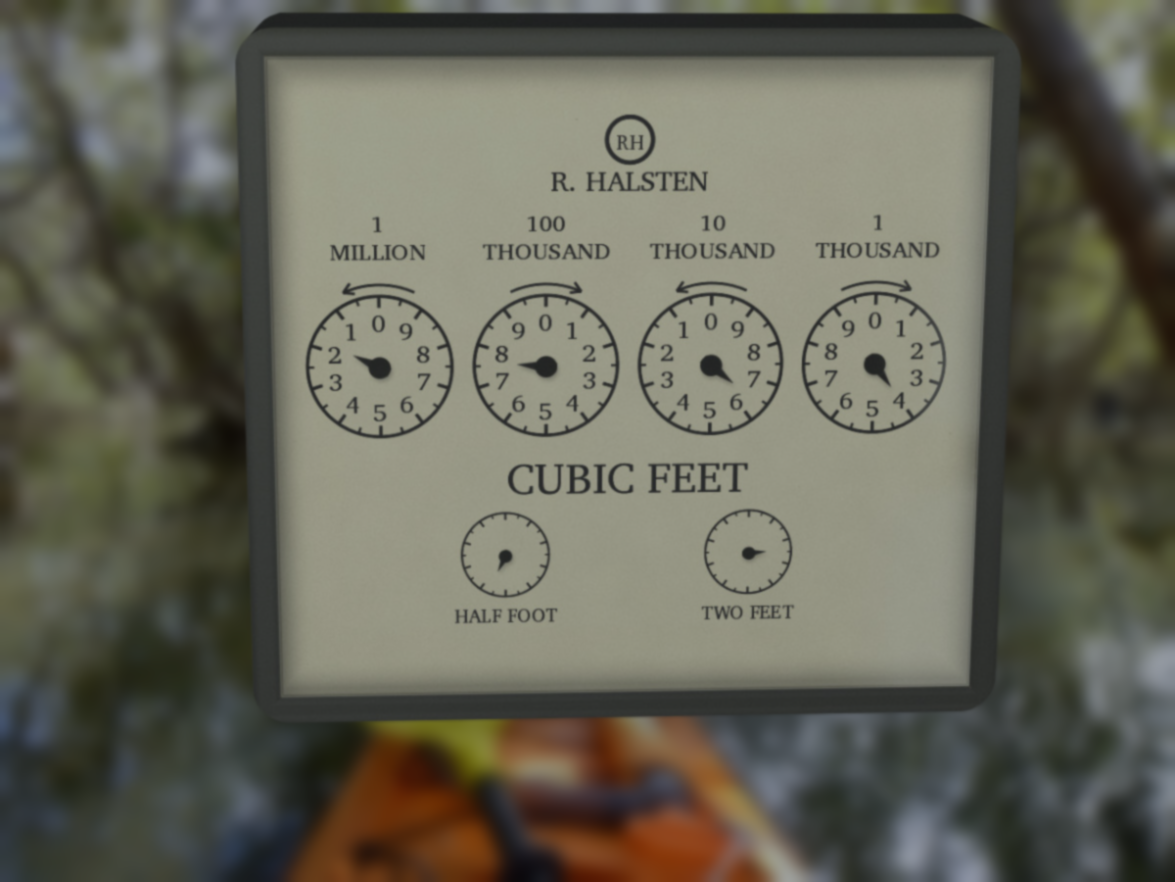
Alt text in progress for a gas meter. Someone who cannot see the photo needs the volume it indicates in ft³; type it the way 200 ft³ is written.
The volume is 176400 ft³
